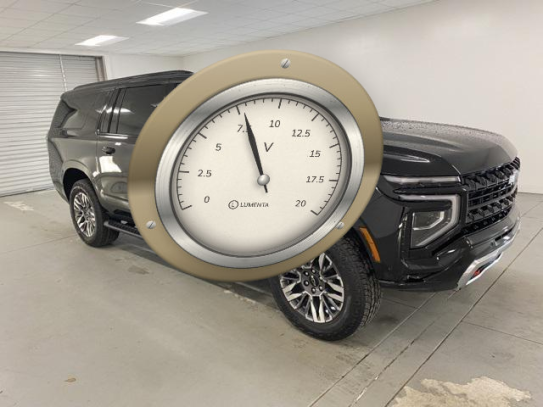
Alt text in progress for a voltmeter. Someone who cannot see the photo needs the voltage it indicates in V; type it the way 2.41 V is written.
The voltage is 7.75 V
